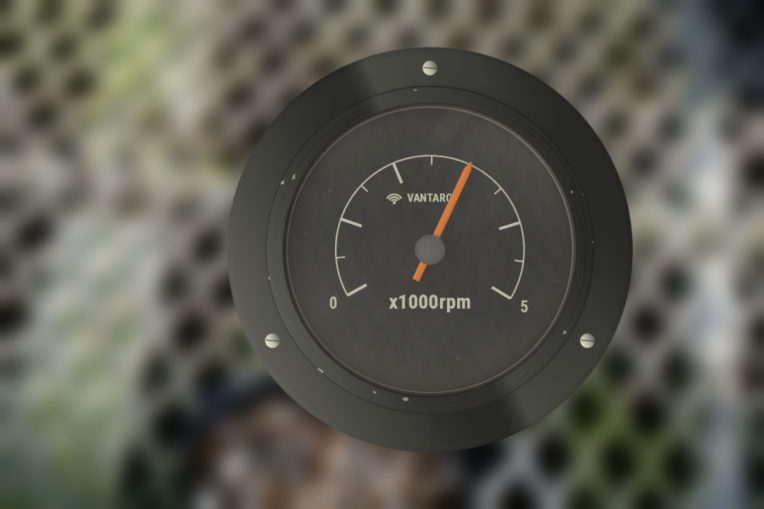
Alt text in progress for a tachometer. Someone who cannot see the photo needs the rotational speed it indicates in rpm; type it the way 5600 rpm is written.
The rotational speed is 3000 rpm
